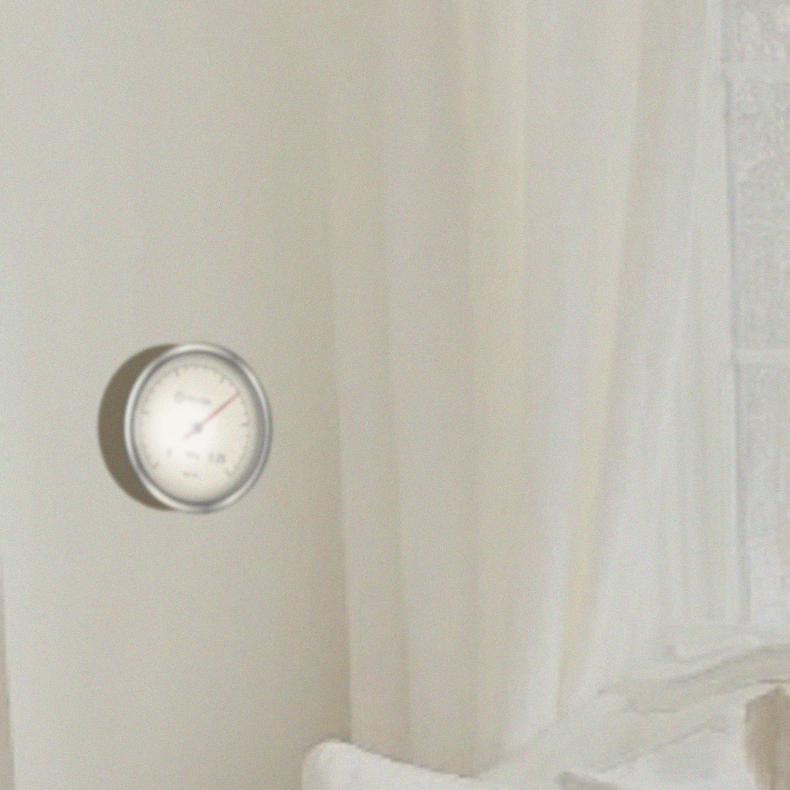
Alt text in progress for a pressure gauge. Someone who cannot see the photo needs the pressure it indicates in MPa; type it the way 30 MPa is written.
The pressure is 0.17 MPa
